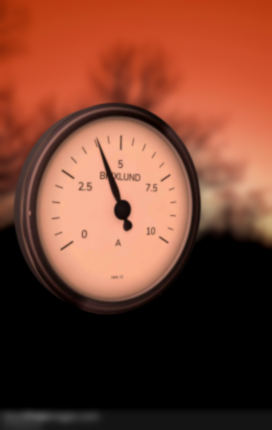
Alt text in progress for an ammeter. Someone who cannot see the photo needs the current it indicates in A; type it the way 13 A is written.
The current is 4 A
